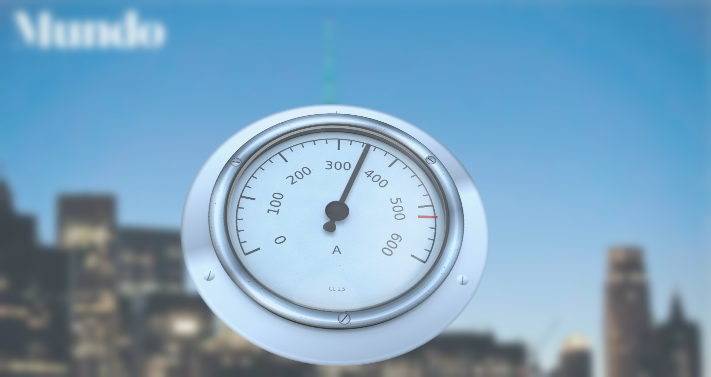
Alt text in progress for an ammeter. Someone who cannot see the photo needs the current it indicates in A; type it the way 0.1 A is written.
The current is 350 A
